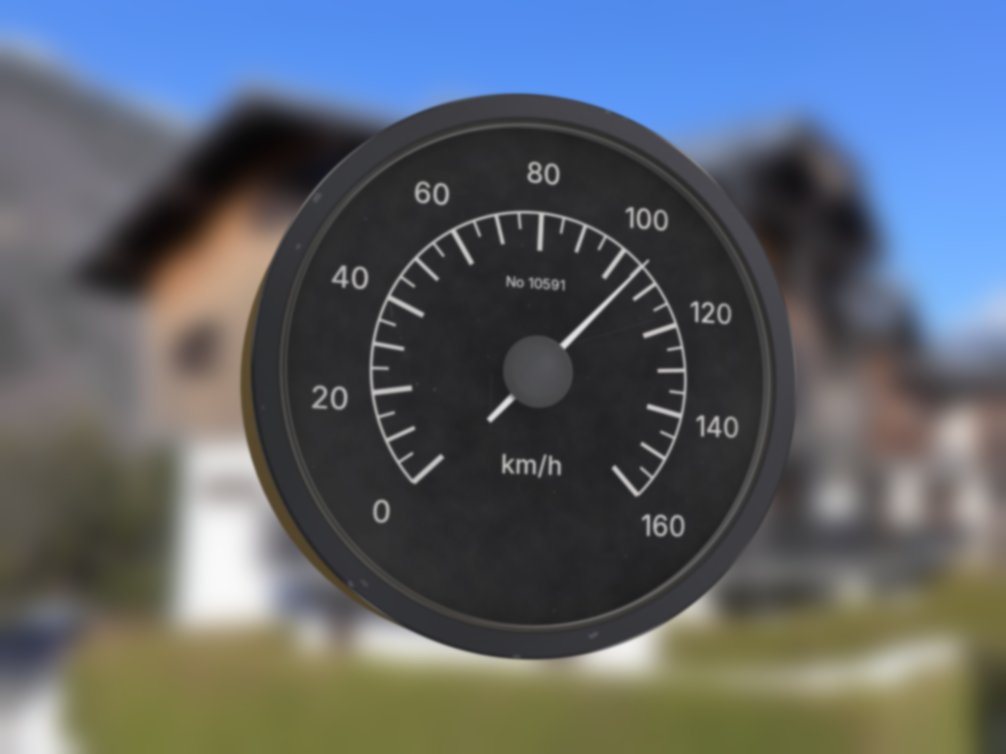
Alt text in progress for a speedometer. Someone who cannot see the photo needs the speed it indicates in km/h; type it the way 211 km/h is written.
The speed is 105 km/h
